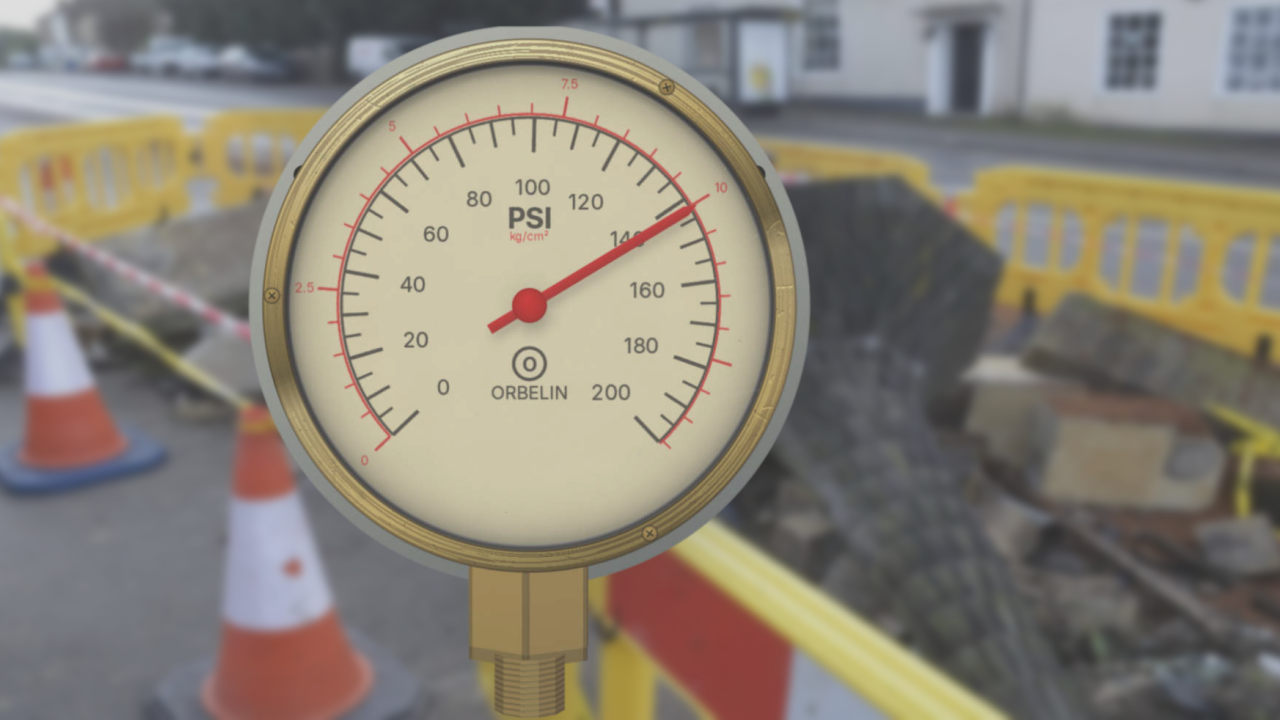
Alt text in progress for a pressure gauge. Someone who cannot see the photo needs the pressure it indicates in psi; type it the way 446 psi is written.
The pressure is 142.5 psi
